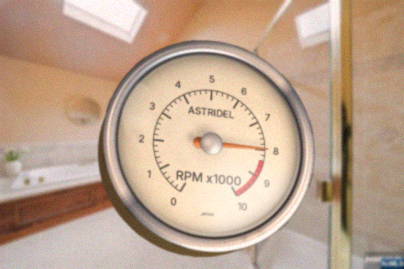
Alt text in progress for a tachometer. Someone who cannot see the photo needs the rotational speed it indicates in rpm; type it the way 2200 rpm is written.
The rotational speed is 8000 rpm
